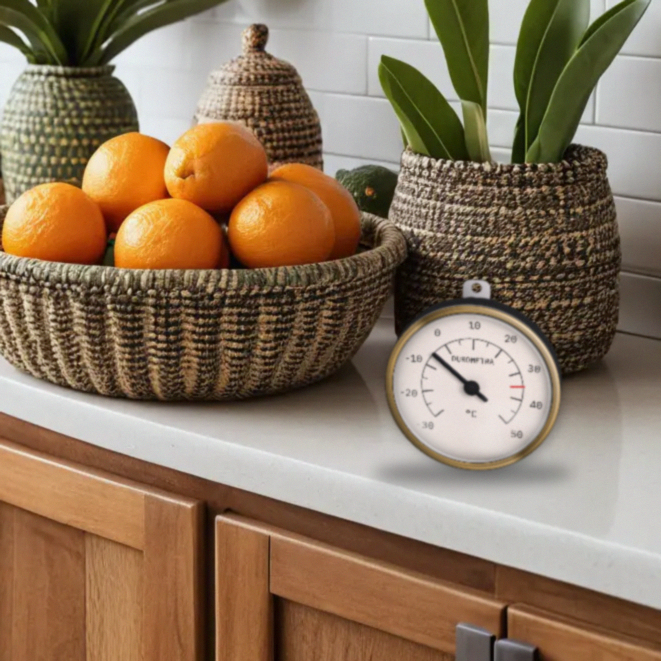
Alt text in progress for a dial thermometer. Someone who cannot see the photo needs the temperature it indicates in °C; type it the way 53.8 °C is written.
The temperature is -5 °C
